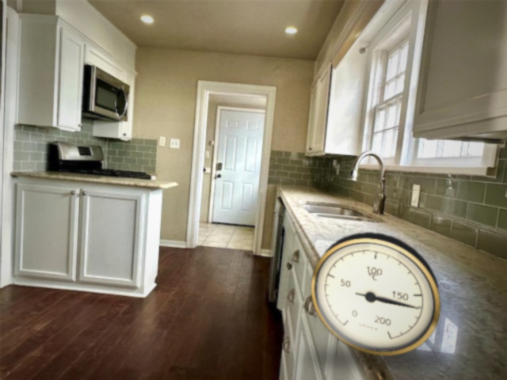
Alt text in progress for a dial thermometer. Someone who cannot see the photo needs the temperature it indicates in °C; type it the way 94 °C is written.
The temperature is 160 °C
